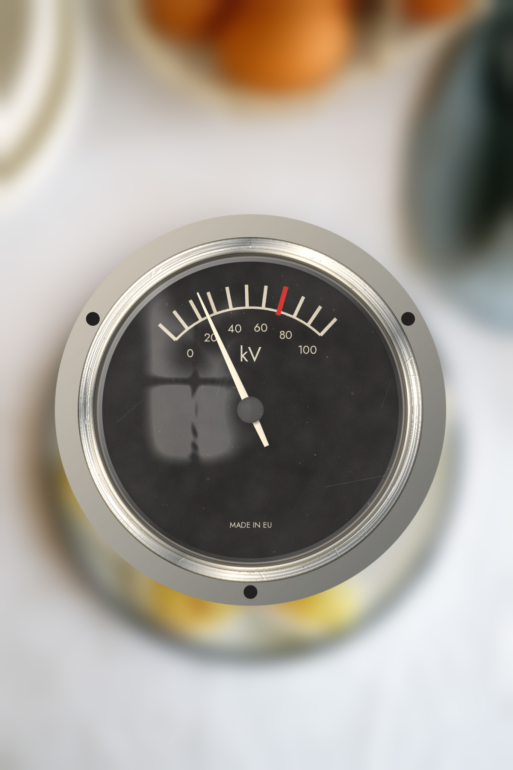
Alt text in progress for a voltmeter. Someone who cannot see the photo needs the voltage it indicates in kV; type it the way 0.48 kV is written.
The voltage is 25 kV
